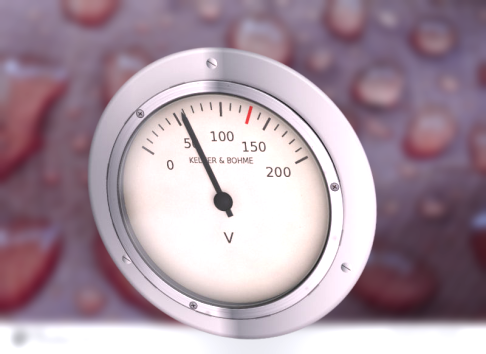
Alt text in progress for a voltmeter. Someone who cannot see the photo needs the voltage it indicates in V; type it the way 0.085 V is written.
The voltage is 60 V
